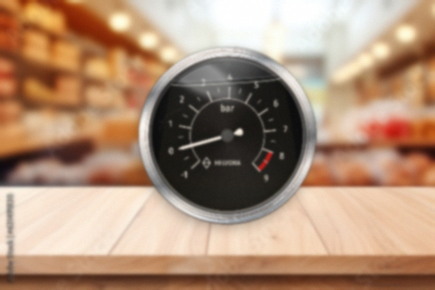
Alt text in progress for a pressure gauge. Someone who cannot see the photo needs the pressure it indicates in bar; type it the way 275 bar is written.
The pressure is 0 bar
